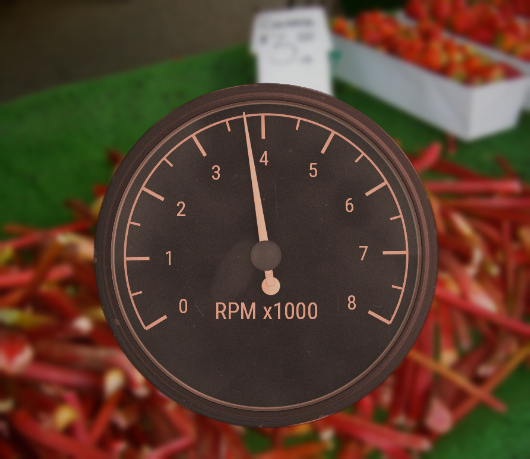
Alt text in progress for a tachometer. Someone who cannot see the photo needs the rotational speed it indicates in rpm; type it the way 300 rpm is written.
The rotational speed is 3750 rpm
